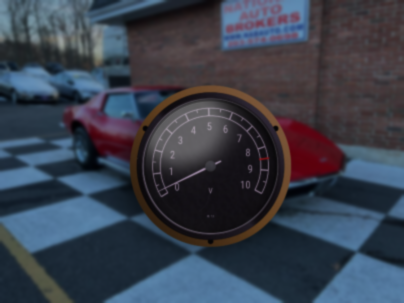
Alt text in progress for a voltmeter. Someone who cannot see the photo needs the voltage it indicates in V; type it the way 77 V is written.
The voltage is 0.25 V
